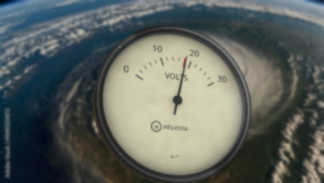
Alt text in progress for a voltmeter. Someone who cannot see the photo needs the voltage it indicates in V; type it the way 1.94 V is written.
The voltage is 18 V
